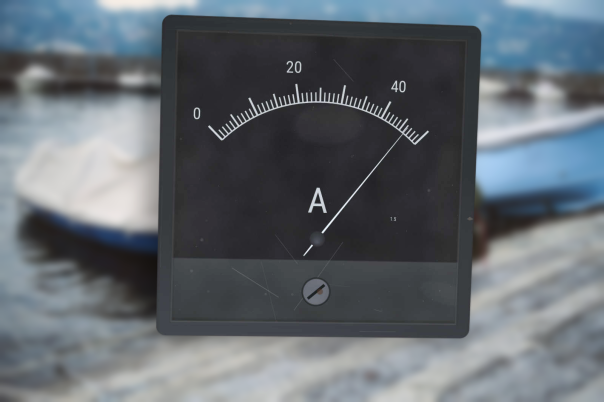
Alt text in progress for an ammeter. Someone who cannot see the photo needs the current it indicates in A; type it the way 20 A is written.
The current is 46 A
